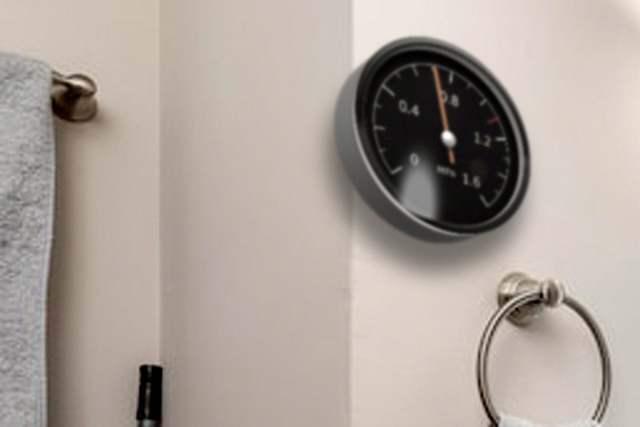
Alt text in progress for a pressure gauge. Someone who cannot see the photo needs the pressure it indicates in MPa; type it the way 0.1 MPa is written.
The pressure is 0.7 MPa
